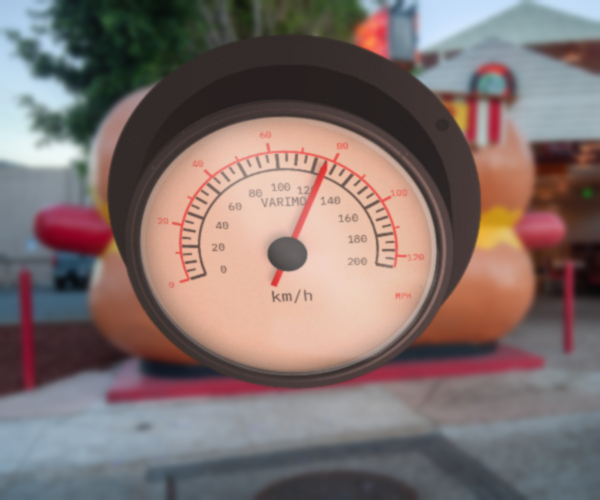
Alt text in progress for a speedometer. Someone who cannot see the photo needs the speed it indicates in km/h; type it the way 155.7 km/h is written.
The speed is 125 km/h
